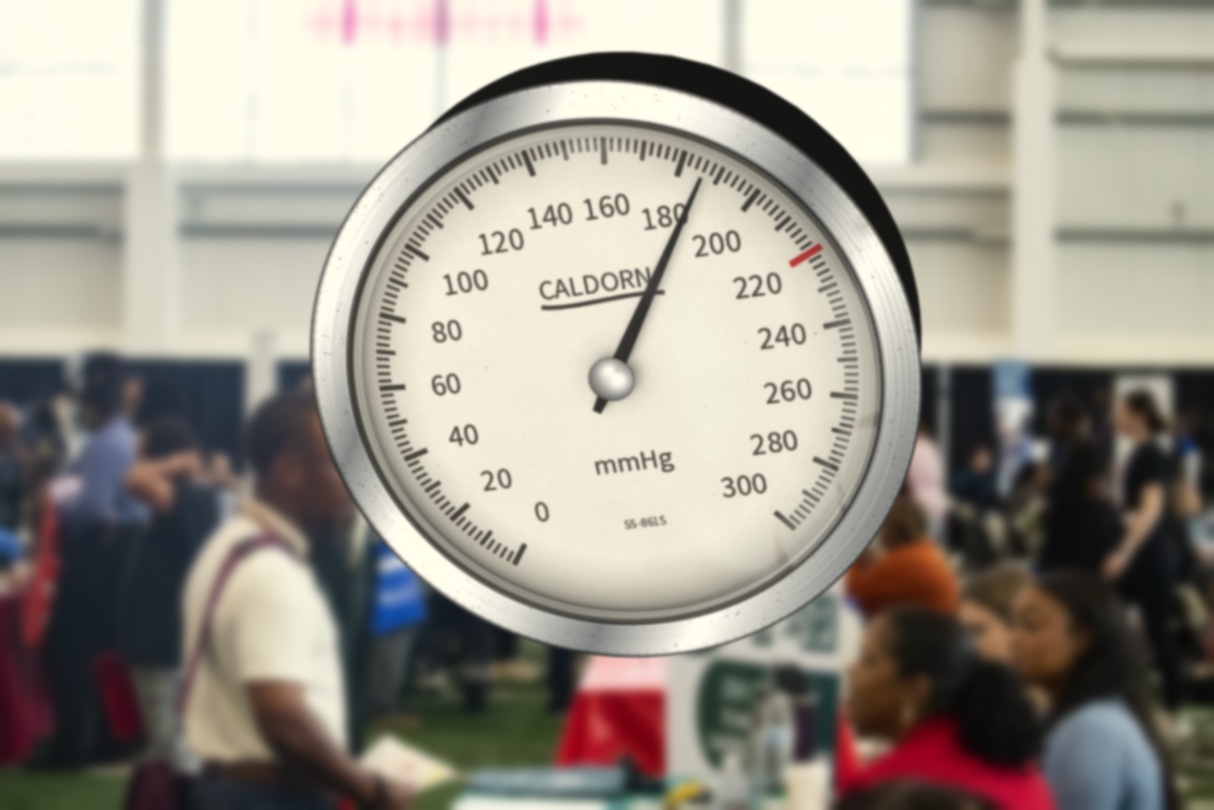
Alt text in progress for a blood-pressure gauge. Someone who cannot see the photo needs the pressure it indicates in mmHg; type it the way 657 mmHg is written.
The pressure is 186 mmHg
